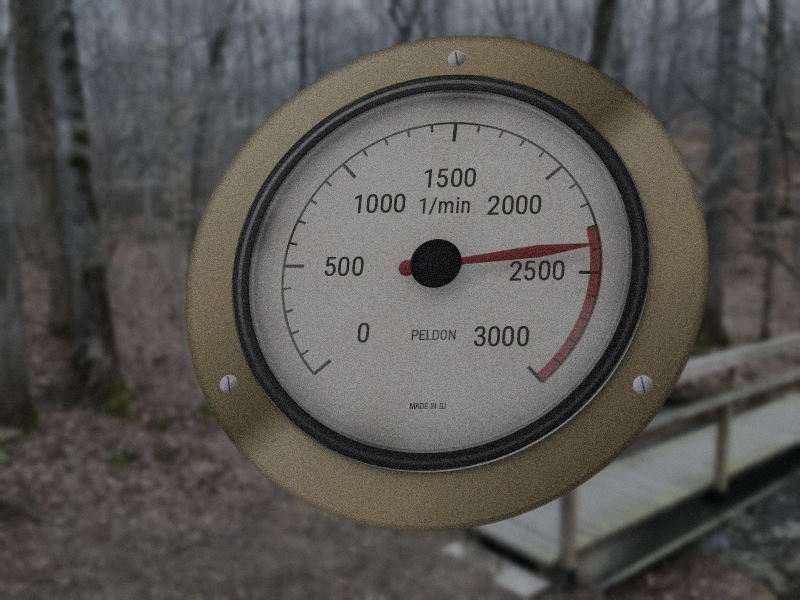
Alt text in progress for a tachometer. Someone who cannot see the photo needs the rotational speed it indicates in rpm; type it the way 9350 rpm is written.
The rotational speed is 2400 rpm
